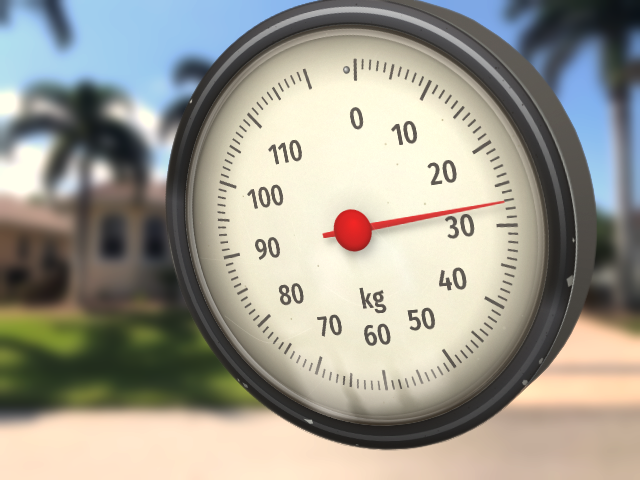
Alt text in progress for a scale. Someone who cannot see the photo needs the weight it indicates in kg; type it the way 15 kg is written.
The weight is 27 kg
